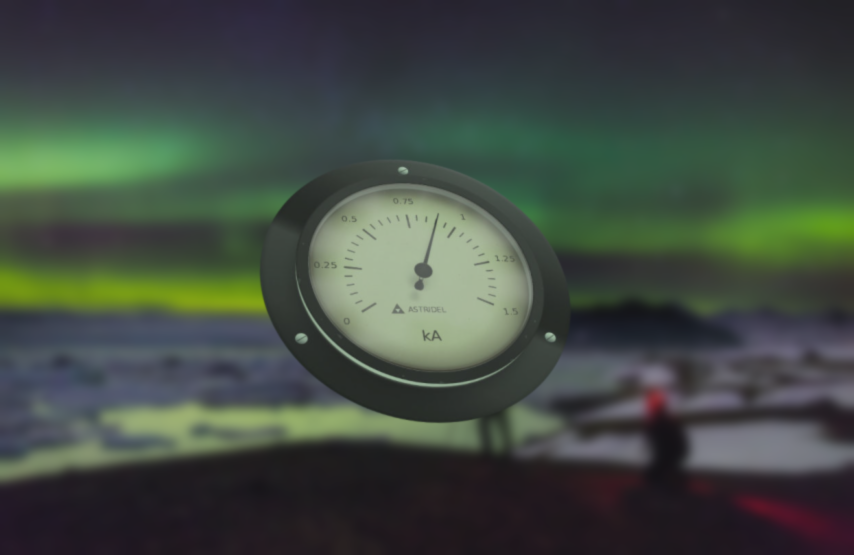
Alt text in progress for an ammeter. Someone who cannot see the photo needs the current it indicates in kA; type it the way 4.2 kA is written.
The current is 0.9 kA
